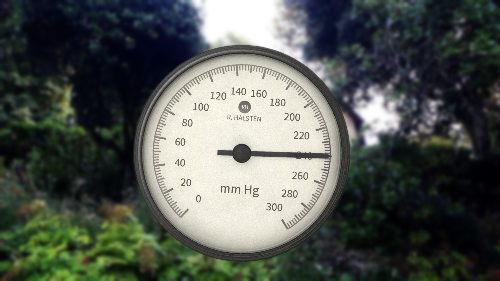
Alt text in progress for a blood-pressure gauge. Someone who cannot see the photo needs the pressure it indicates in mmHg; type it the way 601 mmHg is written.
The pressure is 240 mmHg
